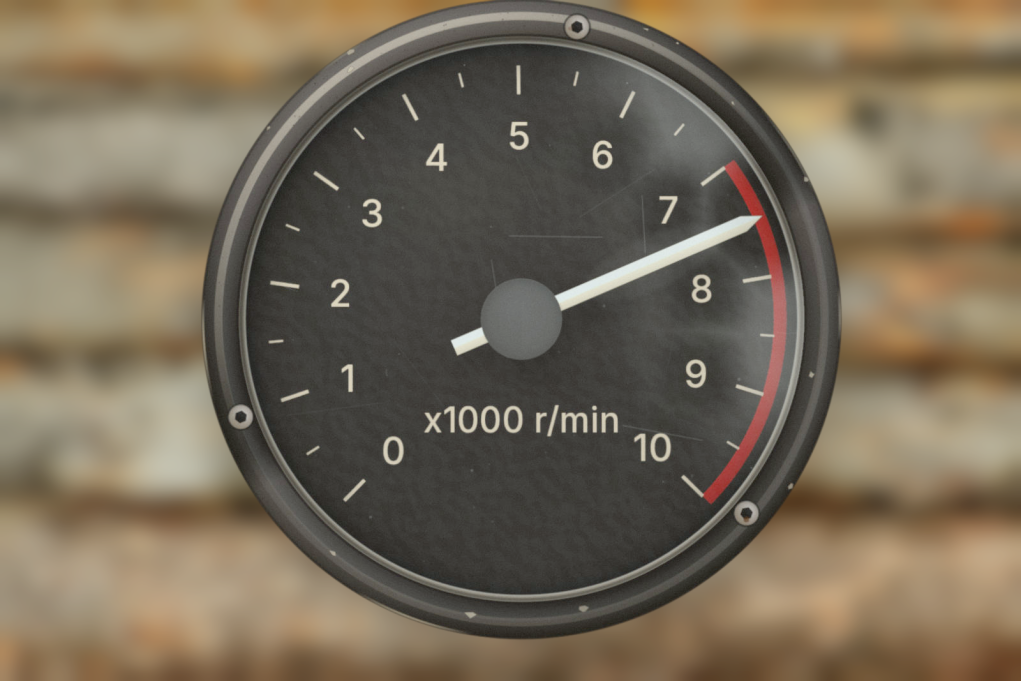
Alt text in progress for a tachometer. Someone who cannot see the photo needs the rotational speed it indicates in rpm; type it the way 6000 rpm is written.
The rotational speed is 7500 rpm
